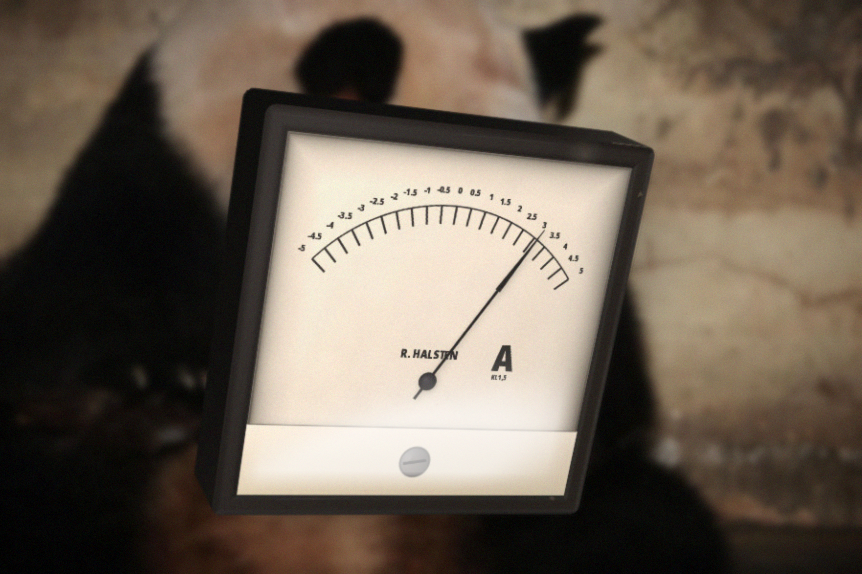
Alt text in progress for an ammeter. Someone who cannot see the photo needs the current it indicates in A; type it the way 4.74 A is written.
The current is 3 A
